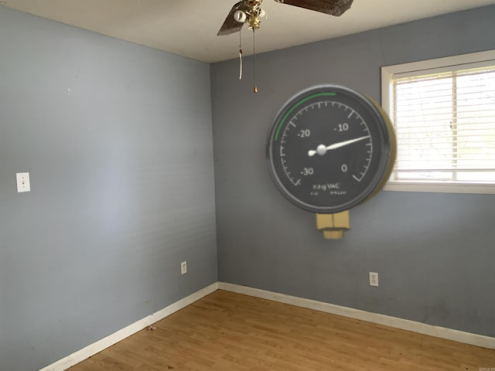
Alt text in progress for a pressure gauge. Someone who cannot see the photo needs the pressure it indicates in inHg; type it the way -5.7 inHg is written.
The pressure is -6 inHg
